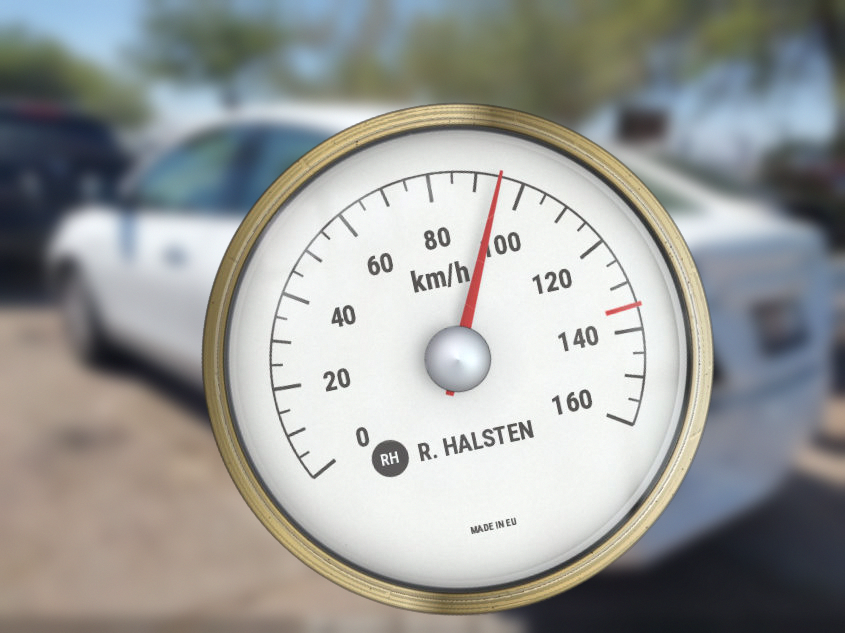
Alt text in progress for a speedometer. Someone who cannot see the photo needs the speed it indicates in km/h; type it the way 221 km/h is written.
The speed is 95 km/h
